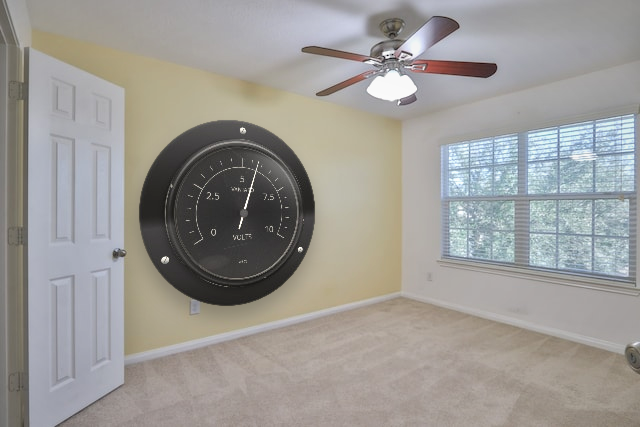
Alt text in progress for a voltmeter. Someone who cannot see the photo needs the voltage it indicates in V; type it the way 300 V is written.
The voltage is 5.75 V
